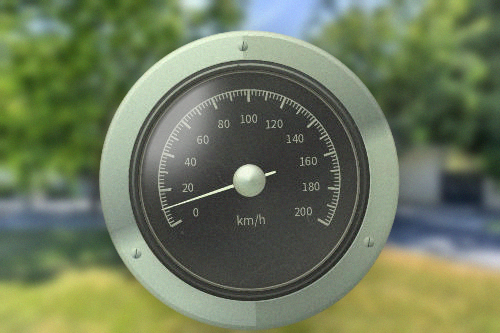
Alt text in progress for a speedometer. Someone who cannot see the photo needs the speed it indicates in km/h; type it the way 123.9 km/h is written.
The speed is 10 km/h
